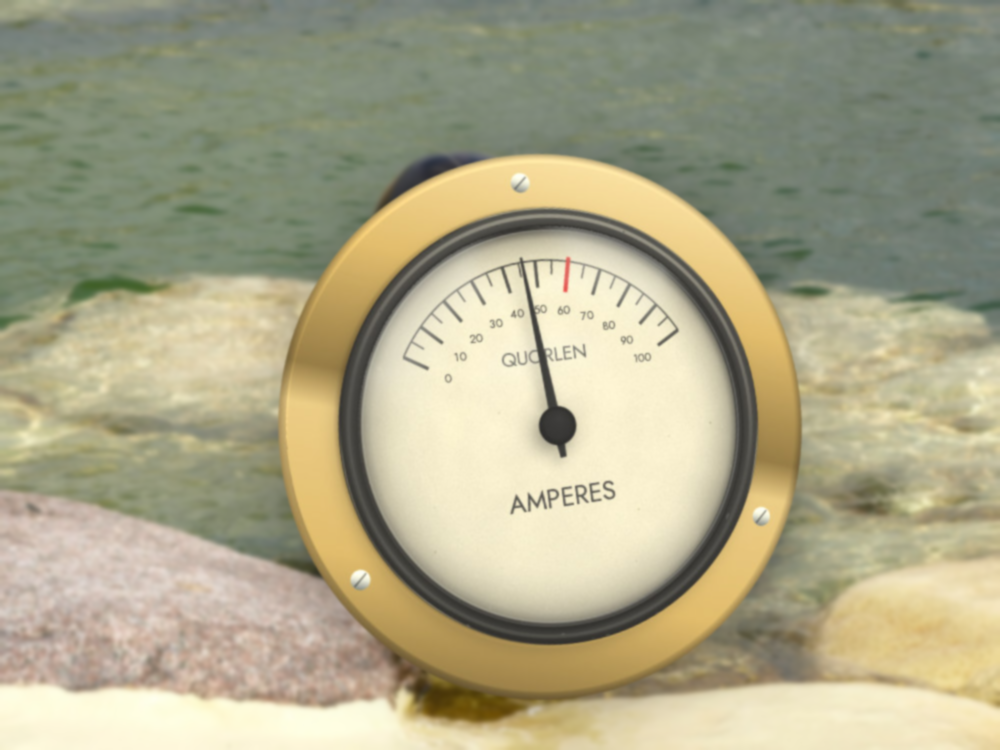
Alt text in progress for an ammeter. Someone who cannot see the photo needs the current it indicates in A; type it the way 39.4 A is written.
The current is 45 A
